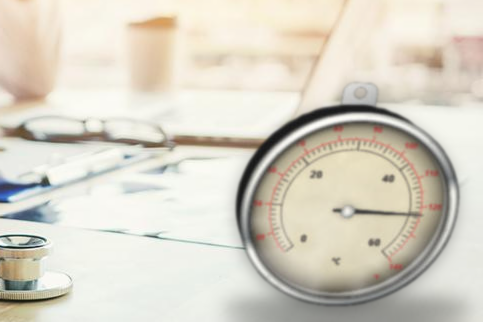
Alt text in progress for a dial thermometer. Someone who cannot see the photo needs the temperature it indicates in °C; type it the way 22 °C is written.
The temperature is 50 °C
